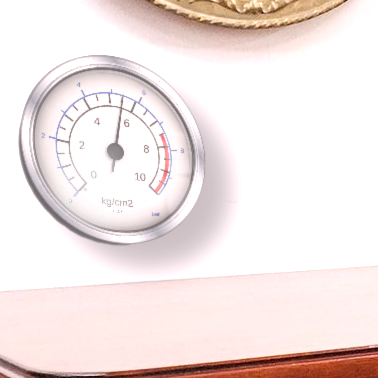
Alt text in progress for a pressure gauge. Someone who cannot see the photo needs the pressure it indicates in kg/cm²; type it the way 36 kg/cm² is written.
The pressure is 5.5 kg/cm²
